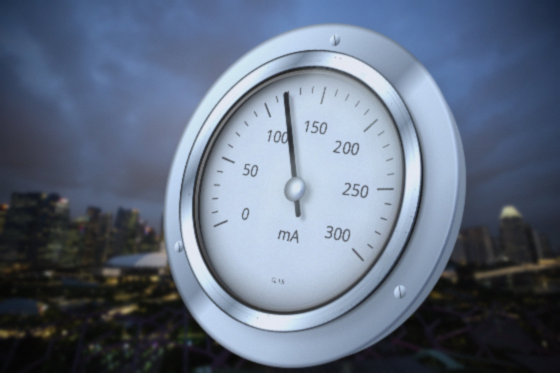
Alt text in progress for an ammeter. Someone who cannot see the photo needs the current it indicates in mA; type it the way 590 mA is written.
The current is 120 mA
